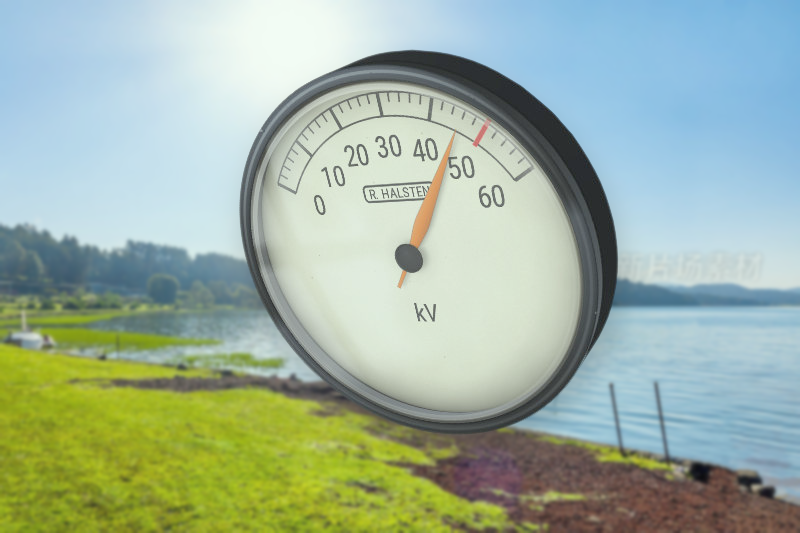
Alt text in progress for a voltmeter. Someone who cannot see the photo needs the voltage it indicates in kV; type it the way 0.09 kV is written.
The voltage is 46 kV
